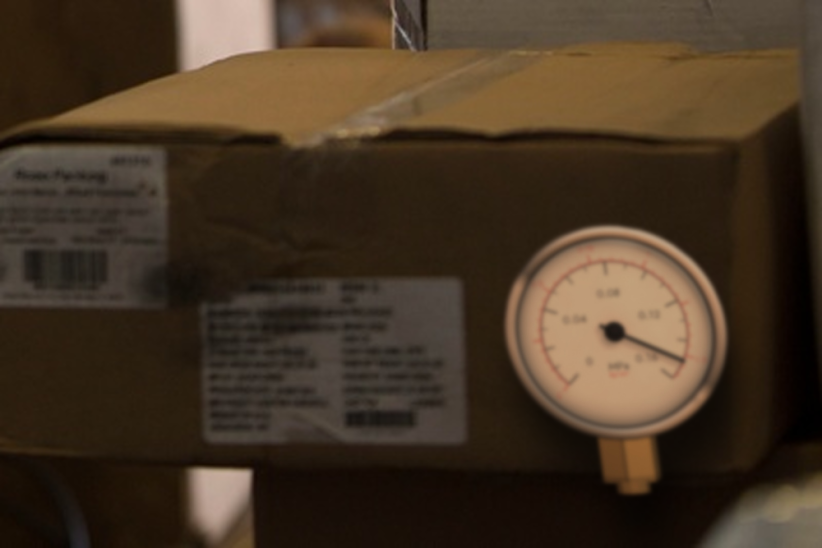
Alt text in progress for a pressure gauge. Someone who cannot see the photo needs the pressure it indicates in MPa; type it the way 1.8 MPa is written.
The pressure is 0.15 MPa
